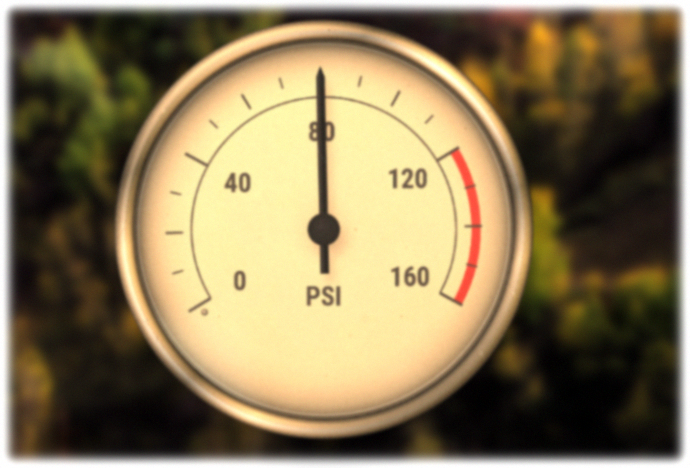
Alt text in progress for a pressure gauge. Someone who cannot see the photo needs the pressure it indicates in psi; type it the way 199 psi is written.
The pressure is 80 psi
